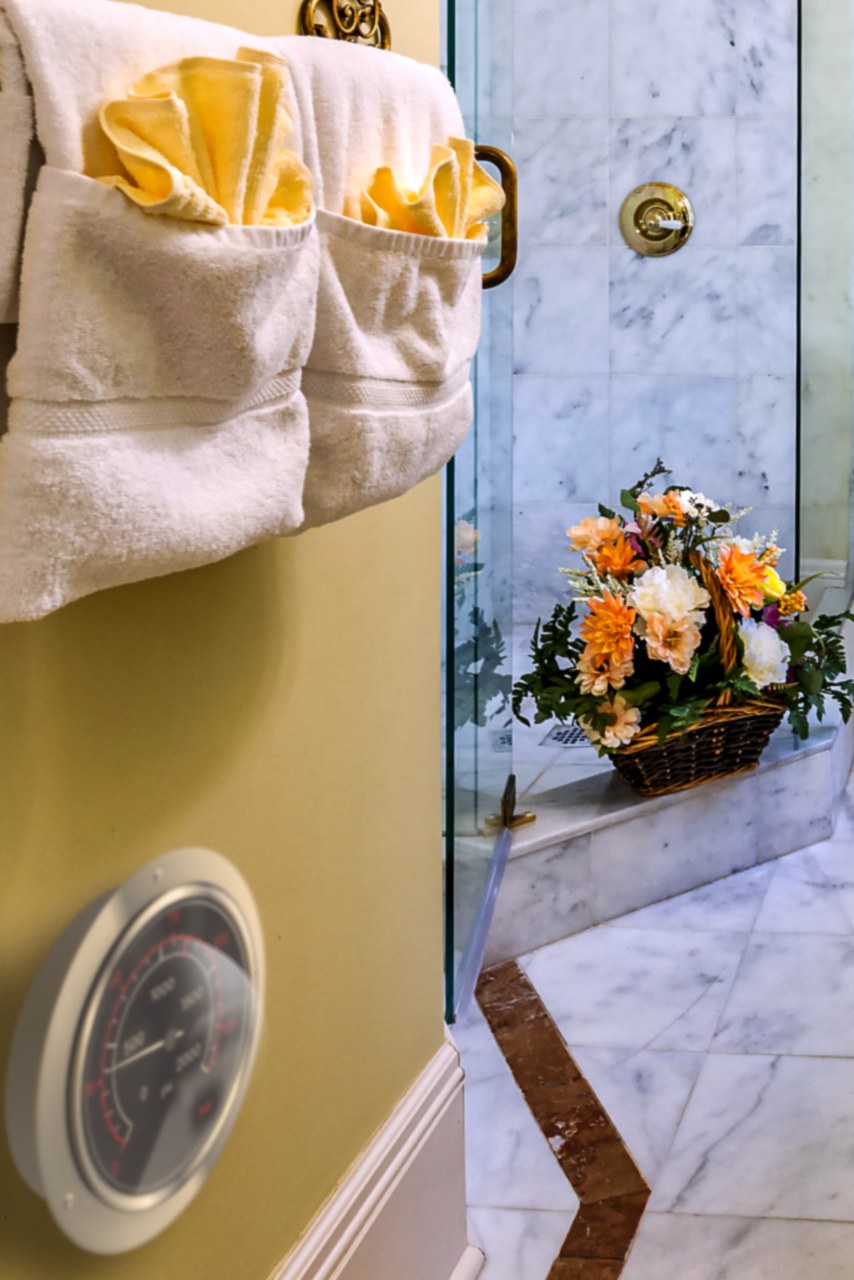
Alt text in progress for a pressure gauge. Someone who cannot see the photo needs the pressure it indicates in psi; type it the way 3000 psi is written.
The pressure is 400 psi
